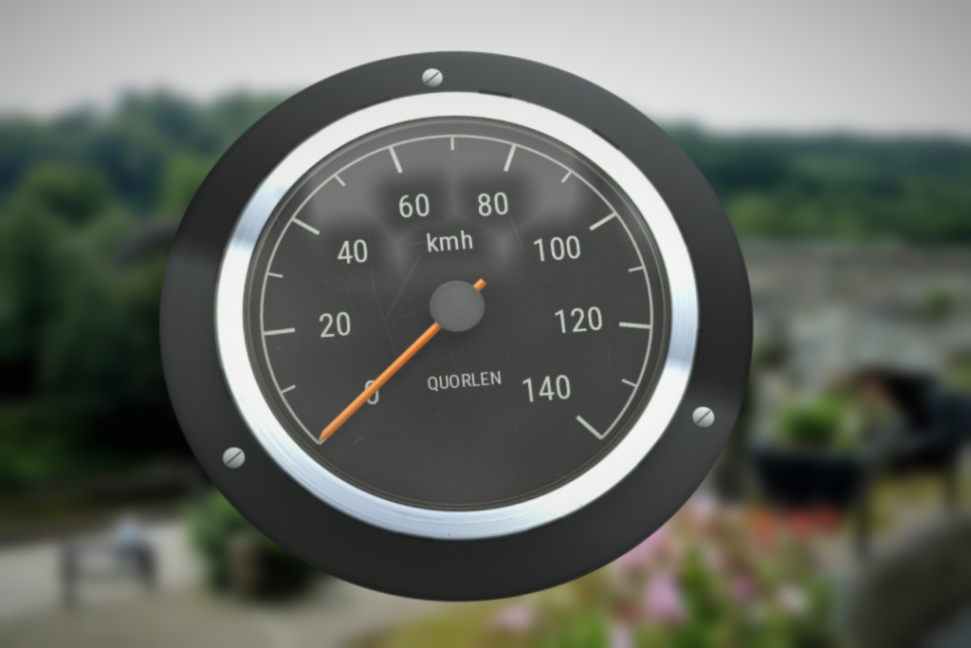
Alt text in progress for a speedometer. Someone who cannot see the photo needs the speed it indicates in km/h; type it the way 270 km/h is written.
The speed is 0 km/h
